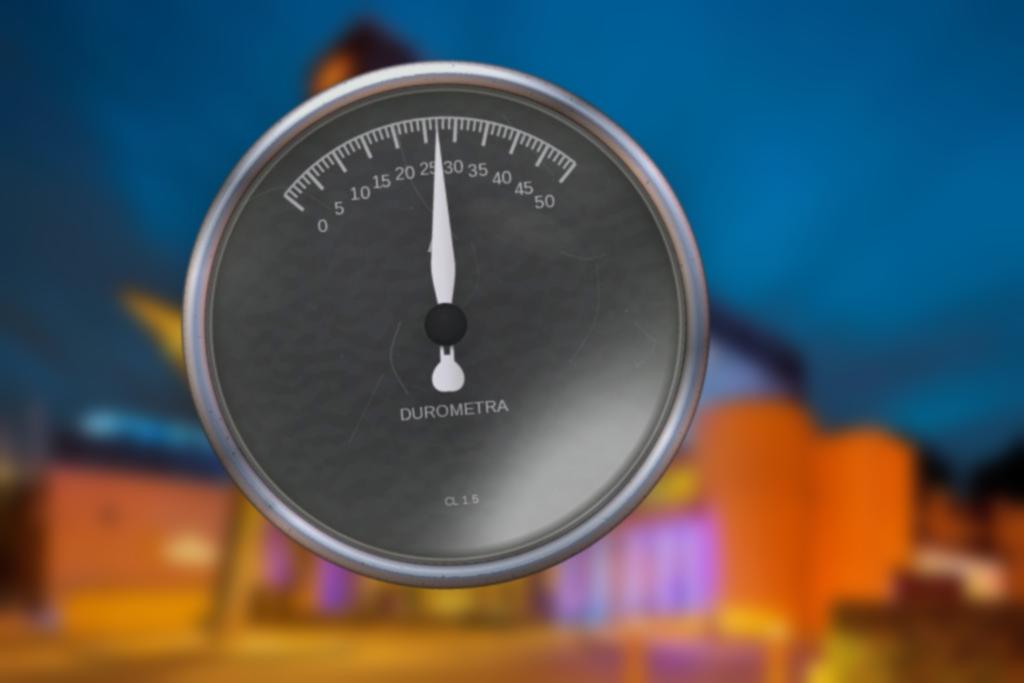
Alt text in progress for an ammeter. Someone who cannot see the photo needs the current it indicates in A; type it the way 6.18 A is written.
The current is 27 A
